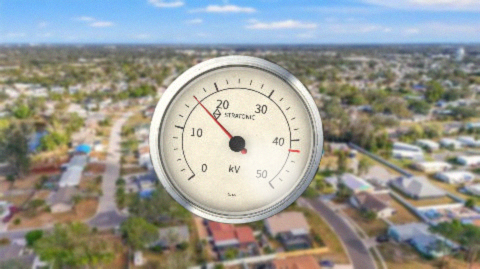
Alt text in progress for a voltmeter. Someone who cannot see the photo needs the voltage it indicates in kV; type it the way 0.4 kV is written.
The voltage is 16 kV
